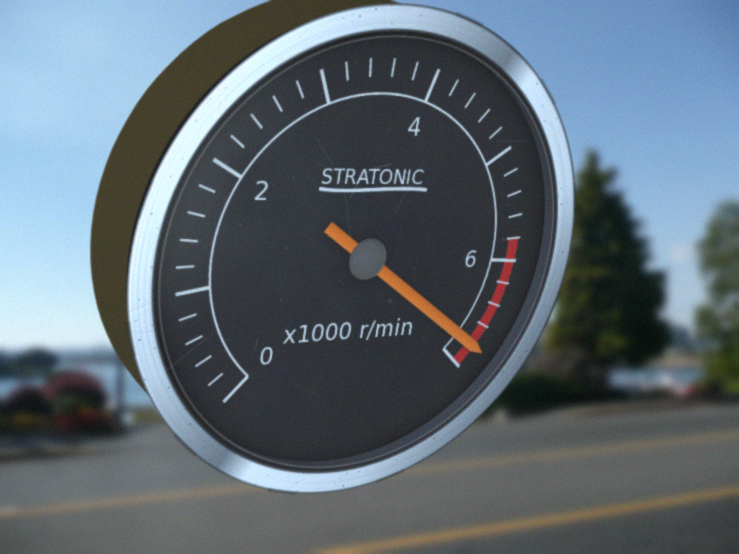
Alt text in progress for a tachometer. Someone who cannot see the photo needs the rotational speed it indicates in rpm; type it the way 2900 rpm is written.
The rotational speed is 6800 rpm
